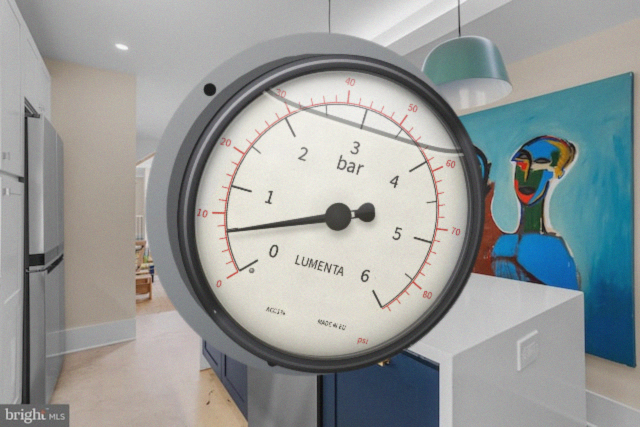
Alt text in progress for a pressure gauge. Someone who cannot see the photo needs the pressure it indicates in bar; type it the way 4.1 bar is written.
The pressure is 0.5 bar
